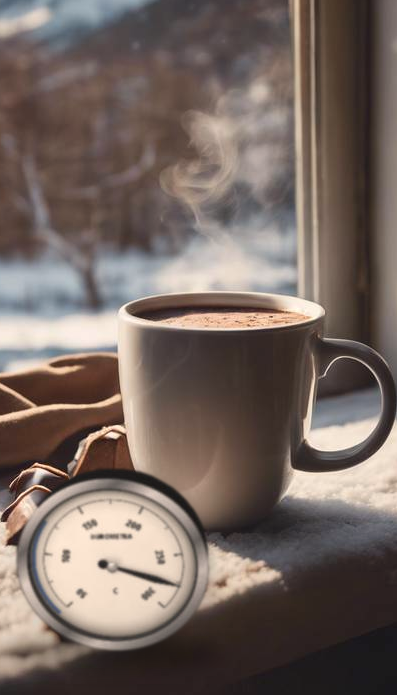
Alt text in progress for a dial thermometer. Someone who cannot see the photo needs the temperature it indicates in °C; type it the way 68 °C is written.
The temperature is 275 °C
